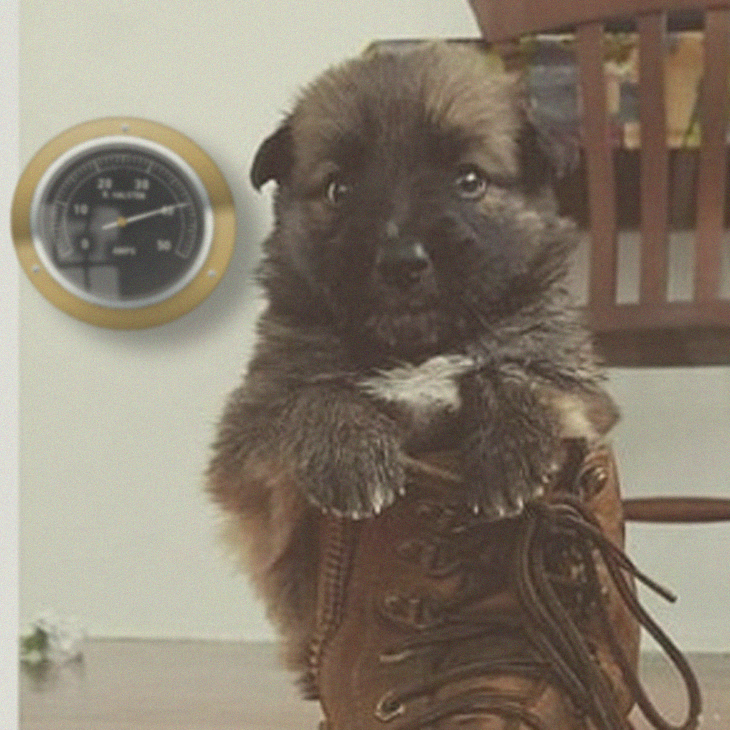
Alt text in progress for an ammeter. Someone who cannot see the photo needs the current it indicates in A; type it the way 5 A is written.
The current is 40 A
